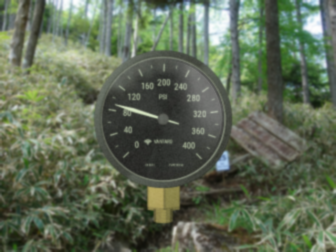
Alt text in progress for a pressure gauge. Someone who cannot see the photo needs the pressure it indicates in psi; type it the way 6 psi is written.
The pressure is 90 psi
